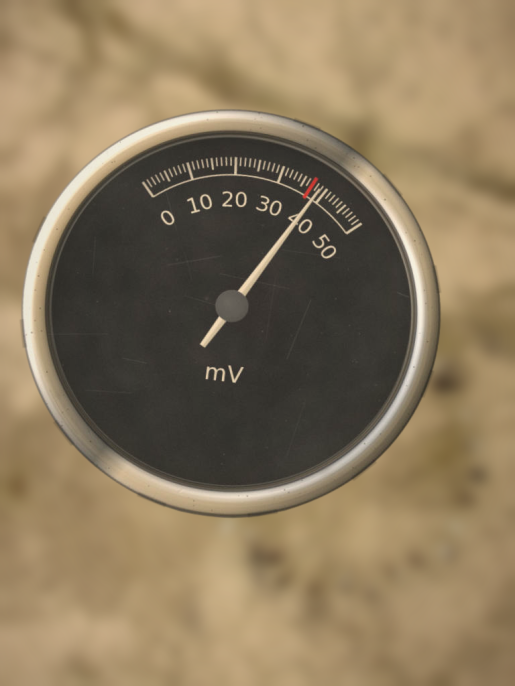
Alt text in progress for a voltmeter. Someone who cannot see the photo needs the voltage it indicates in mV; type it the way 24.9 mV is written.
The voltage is 39 mV
